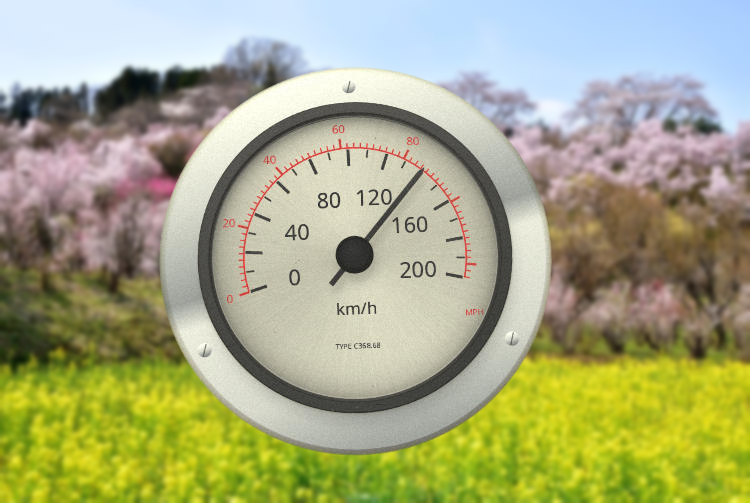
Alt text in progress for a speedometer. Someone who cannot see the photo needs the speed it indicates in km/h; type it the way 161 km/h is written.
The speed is 140 km/h
